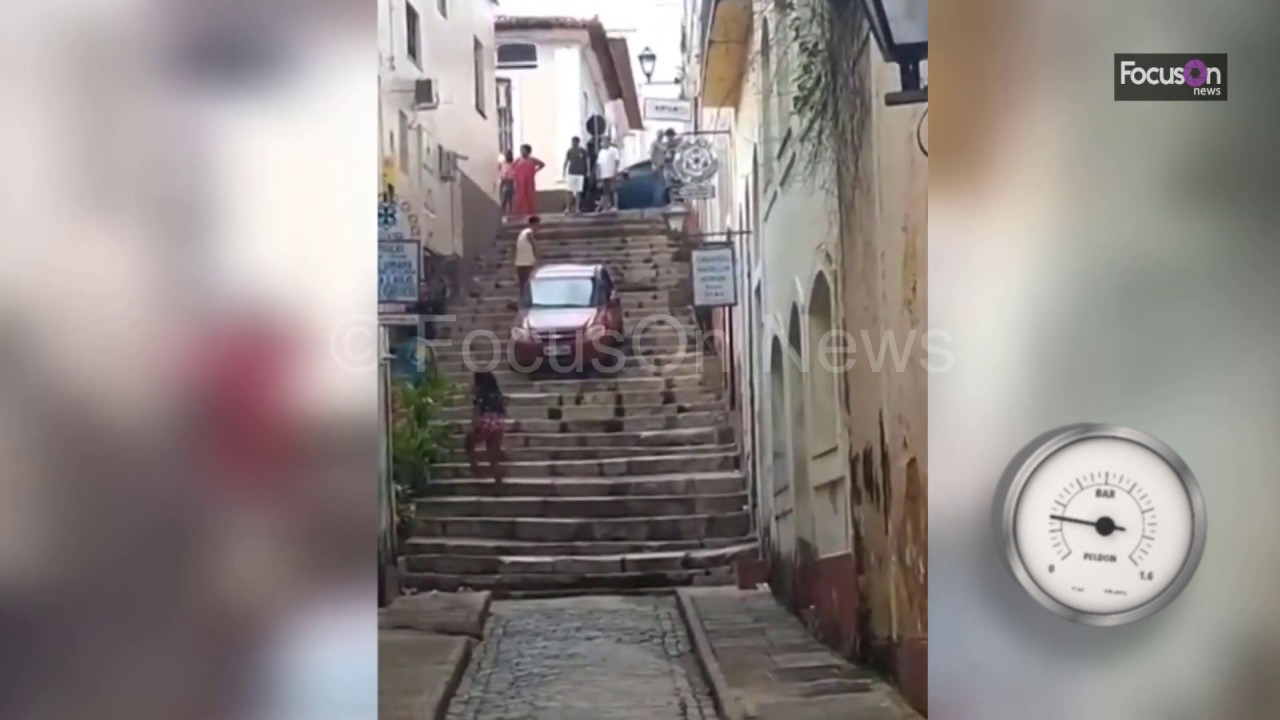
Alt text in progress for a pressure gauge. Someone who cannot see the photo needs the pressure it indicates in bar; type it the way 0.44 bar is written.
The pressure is 0.3 bar
